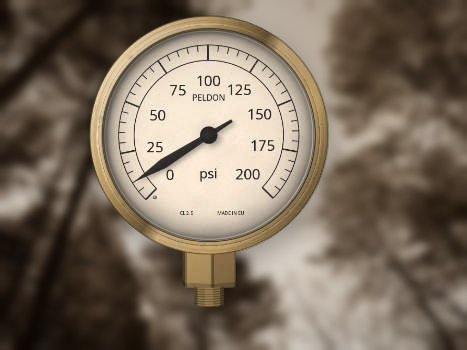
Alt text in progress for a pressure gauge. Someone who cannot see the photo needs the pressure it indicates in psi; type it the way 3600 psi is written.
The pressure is 10 psi
